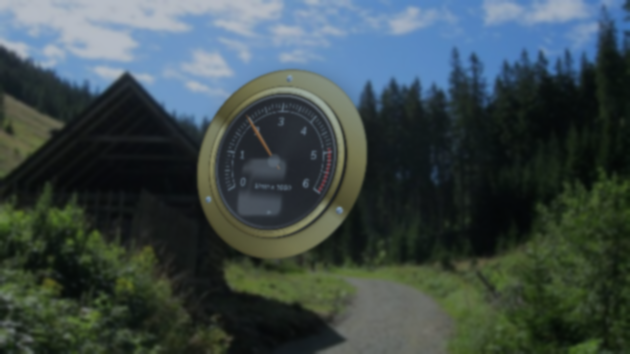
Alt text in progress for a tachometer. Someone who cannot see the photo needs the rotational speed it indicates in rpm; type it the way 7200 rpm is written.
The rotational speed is 2000 rpm
